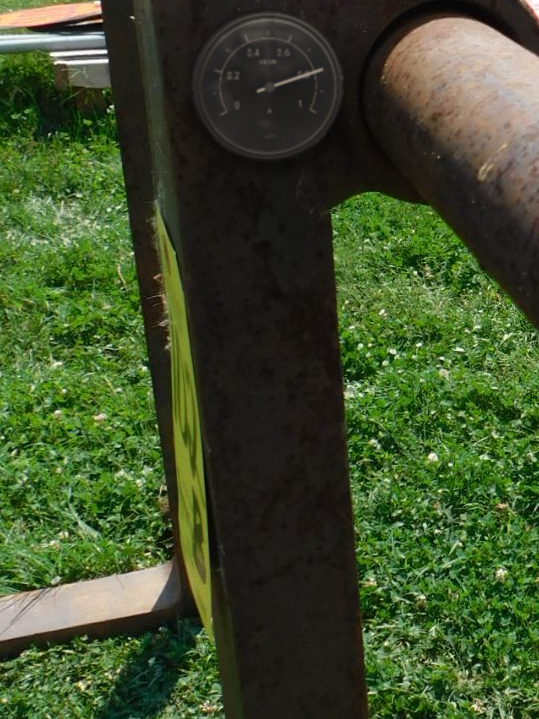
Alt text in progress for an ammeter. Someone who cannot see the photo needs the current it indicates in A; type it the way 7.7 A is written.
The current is 0.8 A
